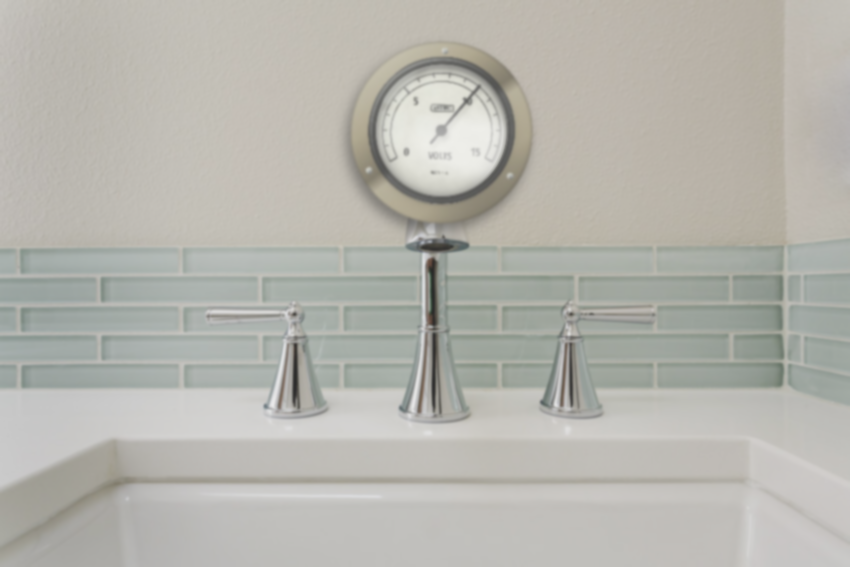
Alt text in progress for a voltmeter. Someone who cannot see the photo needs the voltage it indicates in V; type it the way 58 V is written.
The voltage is 10 V
